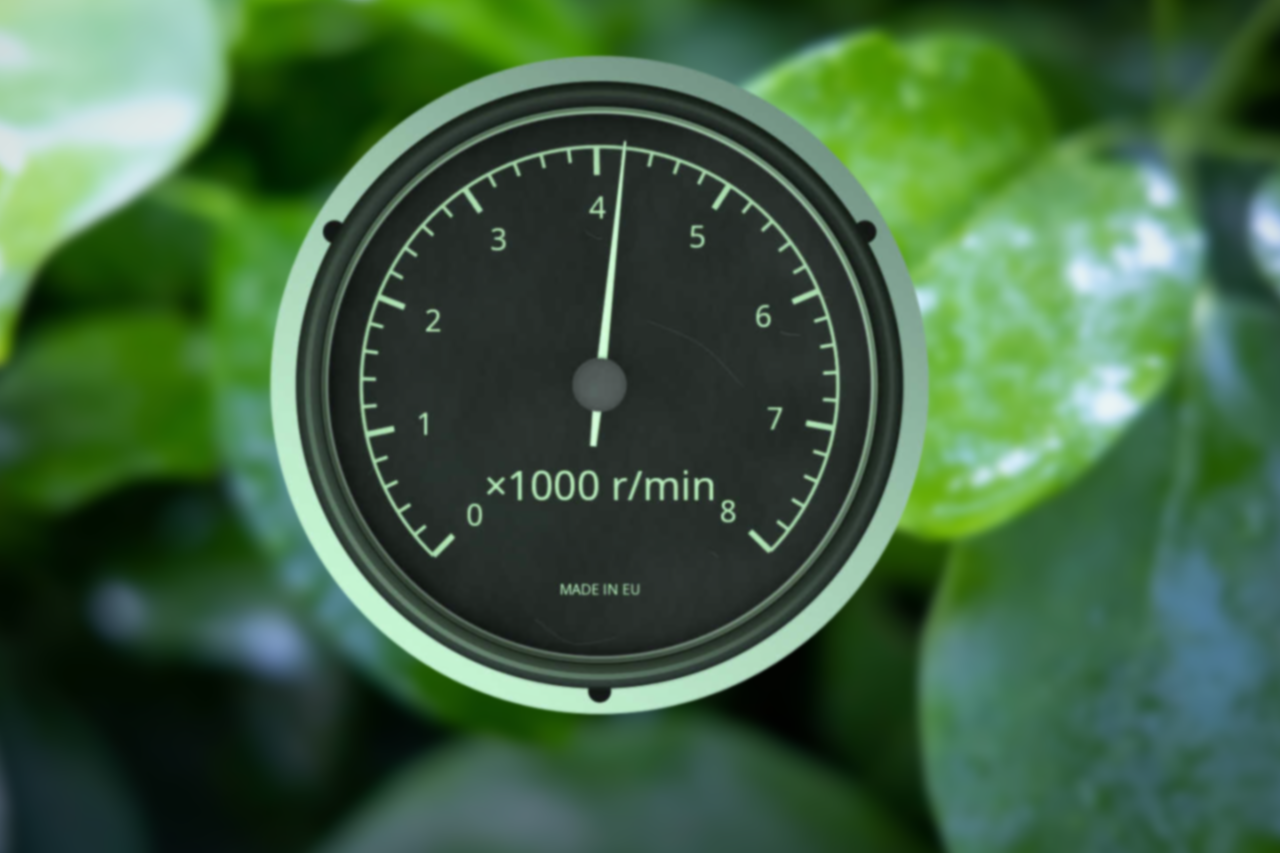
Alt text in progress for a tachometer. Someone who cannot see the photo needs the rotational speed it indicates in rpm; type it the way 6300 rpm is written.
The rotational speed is 4200 rpm
